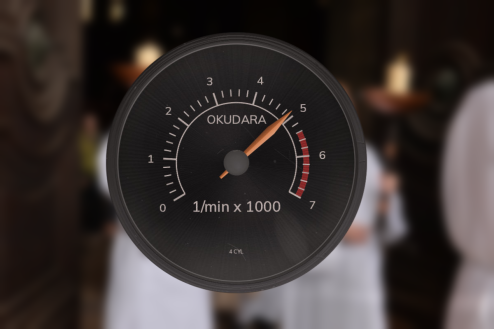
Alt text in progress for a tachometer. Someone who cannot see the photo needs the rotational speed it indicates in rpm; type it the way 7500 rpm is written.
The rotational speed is 4900 rpm
